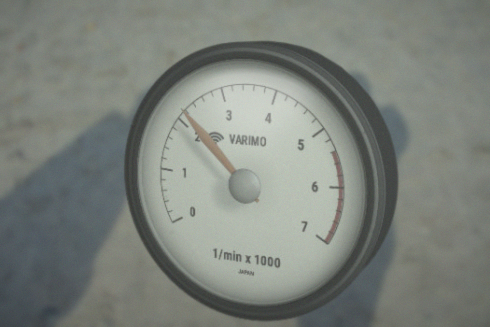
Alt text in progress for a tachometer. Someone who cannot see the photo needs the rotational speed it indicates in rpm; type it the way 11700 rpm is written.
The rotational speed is 2200 rpm
